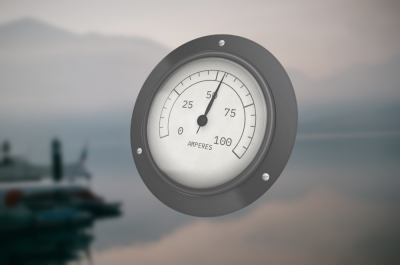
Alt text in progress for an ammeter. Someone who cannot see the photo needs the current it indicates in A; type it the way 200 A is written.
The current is 55 A
